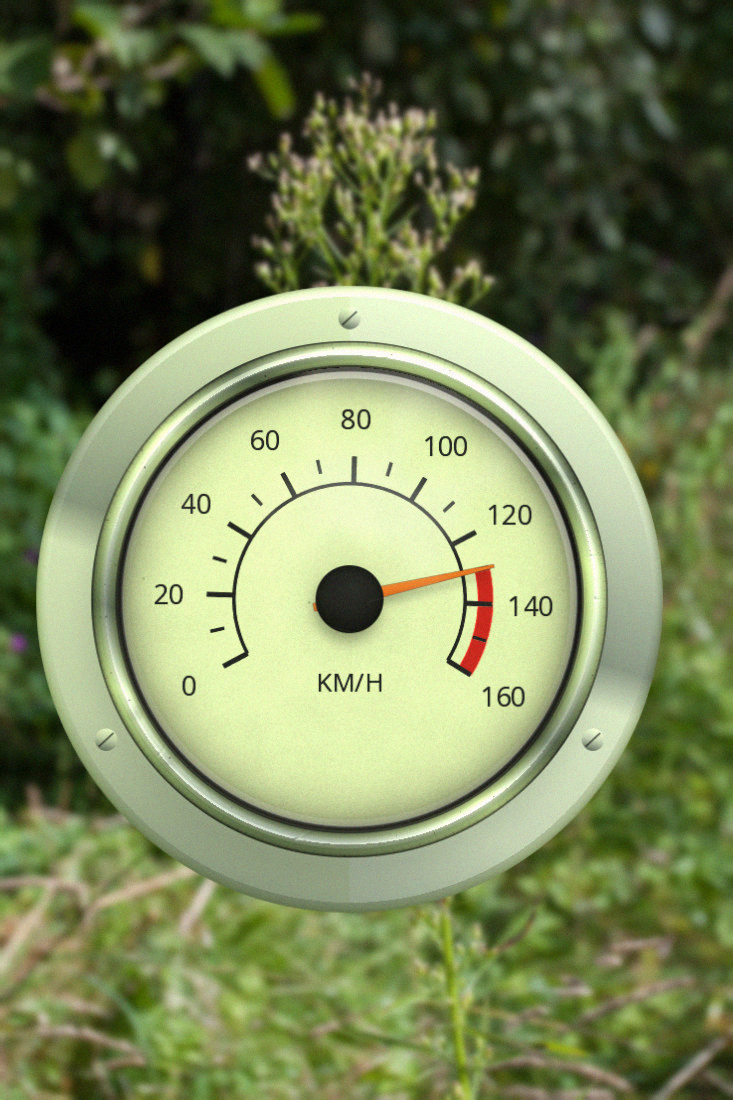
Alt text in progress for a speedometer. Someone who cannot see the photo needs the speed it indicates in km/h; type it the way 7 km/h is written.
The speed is 130 km/h
